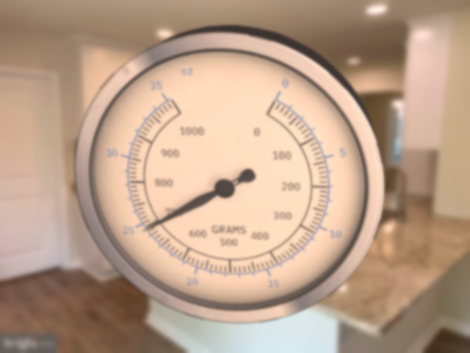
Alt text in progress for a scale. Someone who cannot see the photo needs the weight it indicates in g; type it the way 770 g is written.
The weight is 700 g
